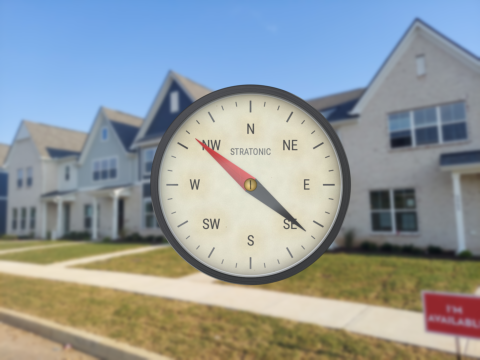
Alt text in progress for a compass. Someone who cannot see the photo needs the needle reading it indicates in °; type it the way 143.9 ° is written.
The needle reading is 310 °
